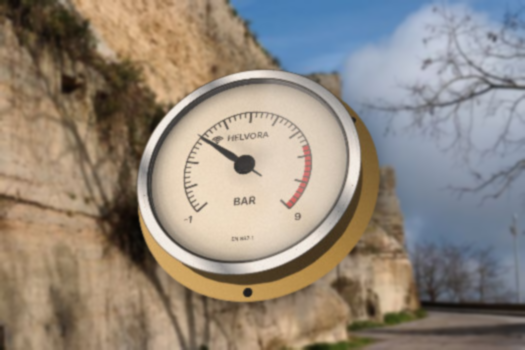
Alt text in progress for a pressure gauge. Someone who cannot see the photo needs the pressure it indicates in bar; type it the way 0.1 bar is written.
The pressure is 2 bar
